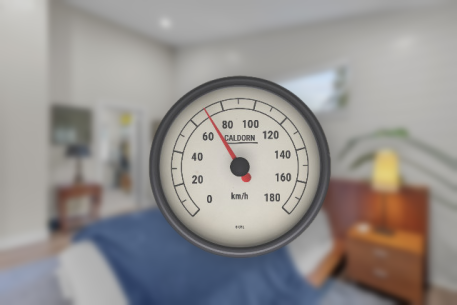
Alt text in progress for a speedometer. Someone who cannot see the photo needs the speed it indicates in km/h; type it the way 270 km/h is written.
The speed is 70 km/h
